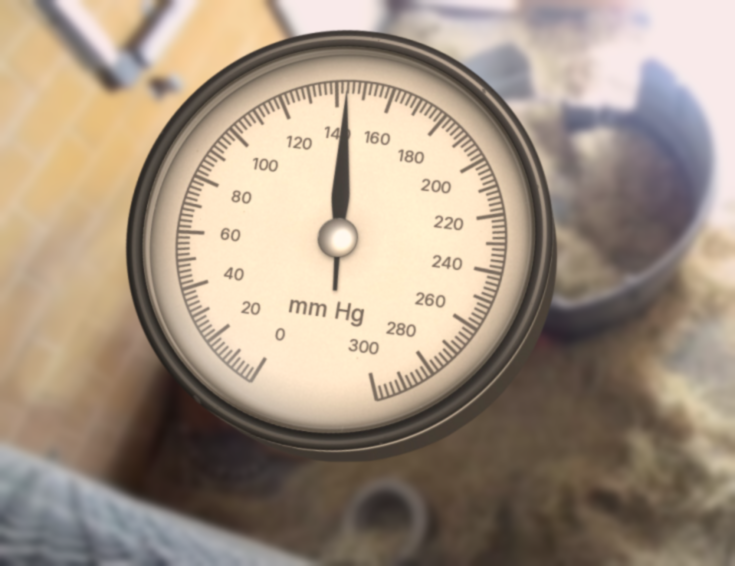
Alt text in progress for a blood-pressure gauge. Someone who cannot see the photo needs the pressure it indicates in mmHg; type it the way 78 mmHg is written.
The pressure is 144 mmHg
